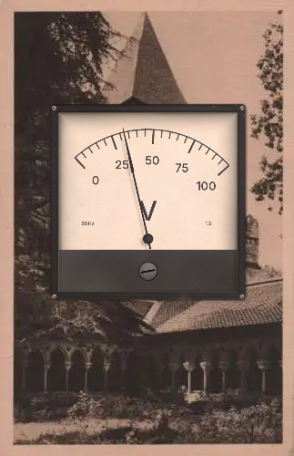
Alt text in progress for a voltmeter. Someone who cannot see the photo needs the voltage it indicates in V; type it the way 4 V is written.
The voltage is 32.5 V
